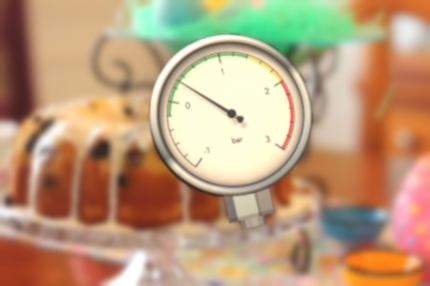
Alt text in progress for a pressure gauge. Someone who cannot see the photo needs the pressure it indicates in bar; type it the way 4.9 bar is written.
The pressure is 0.3 bar
